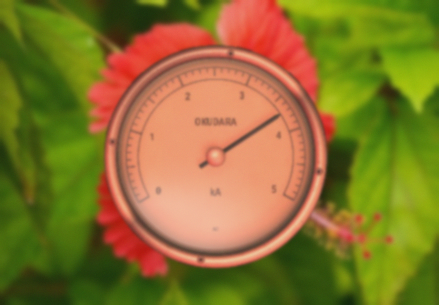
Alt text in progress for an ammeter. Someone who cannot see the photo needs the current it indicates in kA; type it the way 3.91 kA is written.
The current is 3.7 kA
